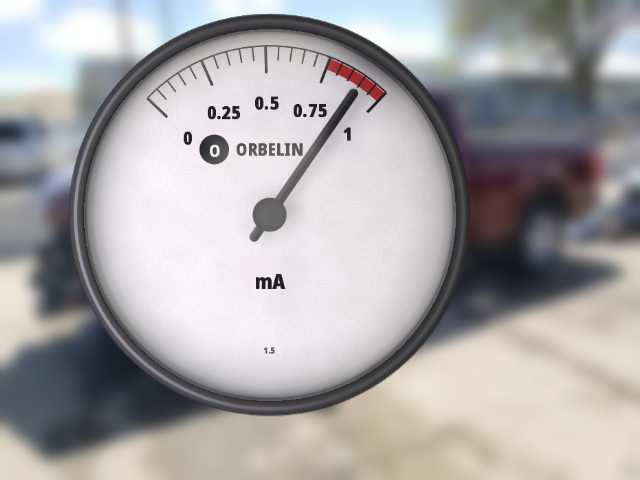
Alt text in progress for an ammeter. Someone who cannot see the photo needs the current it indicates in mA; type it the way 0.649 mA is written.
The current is 0.9 mA
